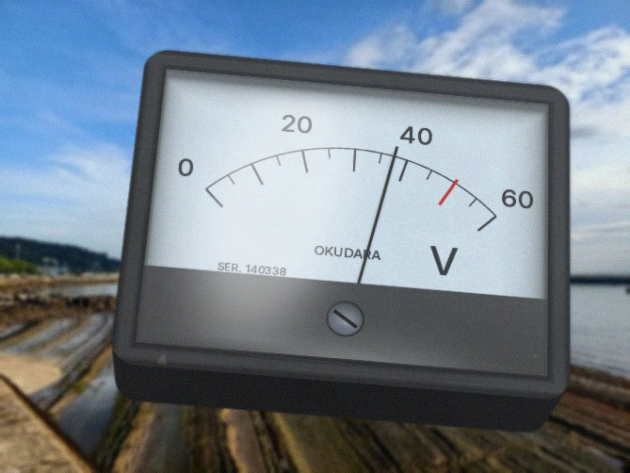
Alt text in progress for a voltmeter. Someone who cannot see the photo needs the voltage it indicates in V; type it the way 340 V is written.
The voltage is 37.5 V
